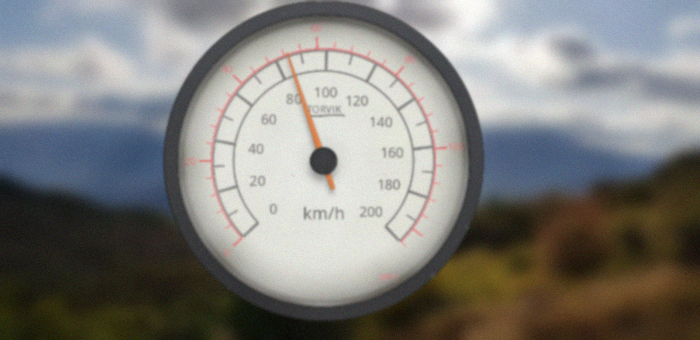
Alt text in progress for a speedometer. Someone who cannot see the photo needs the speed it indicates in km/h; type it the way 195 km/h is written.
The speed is 85 km/h
